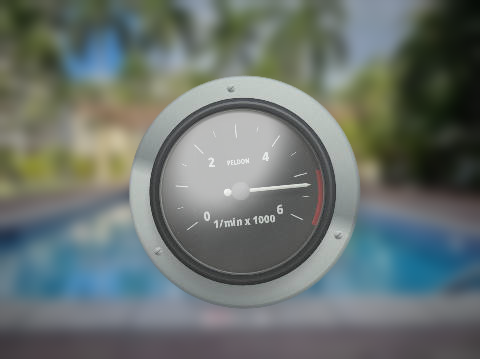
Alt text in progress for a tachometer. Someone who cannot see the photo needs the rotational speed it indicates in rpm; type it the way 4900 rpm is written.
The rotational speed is 5250 rpm
